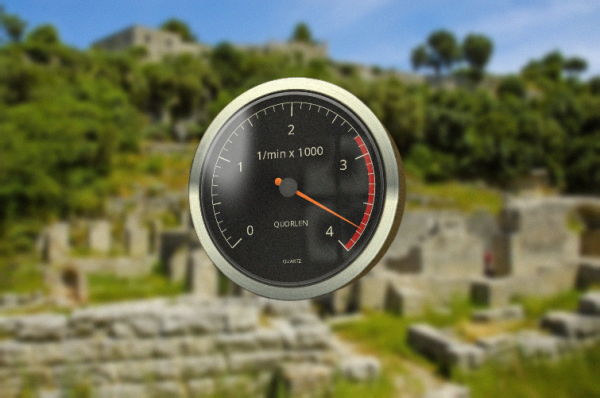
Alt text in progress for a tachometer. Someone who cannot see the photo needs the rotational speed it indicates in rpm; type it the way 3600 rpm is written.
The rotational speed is 3750 rpm
